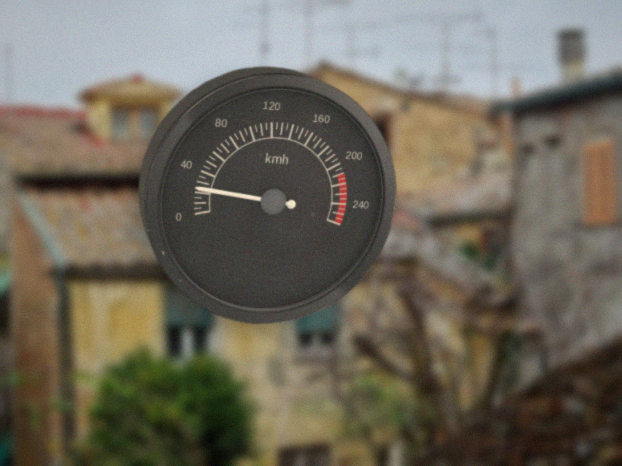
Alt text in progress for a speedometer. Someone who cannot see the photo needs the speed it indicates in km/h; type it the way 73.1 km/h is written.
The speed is 25 km/h
